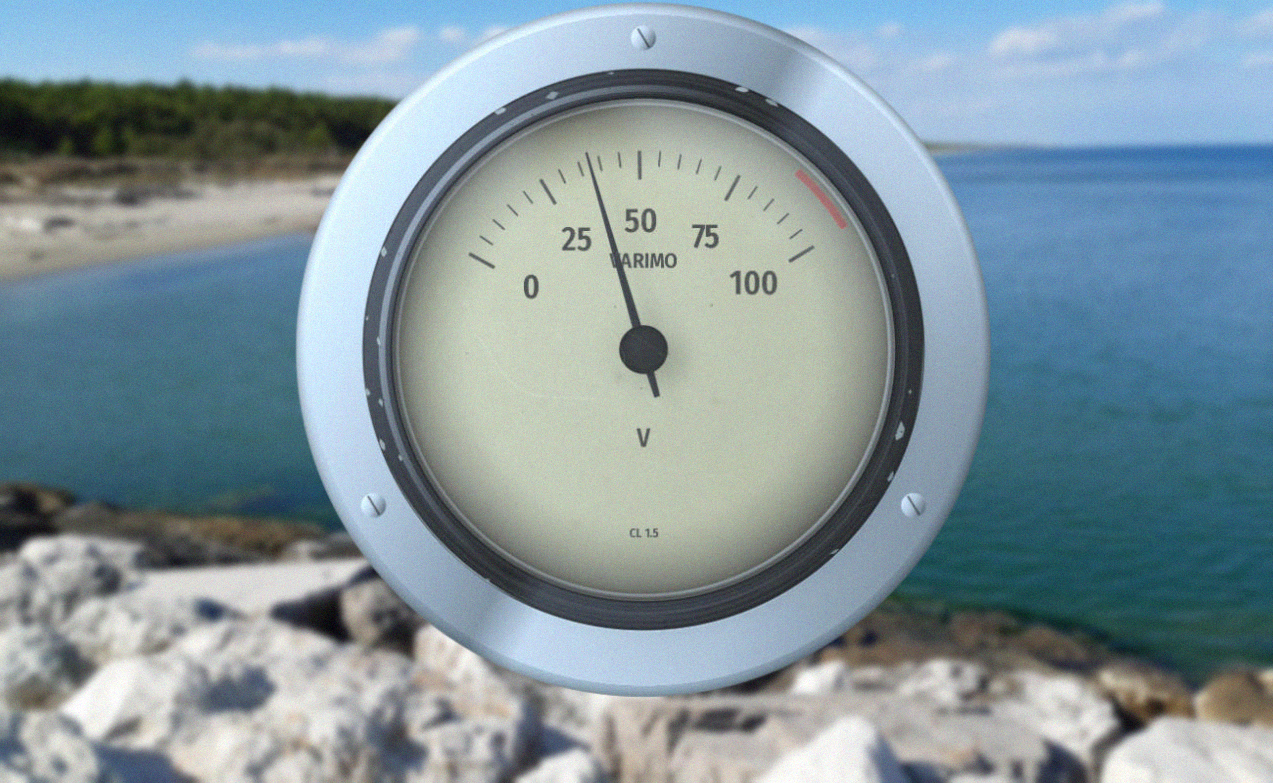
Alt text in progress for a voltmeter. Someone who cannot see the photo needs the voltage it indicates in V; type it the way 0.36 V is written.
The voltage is 37.5 V
